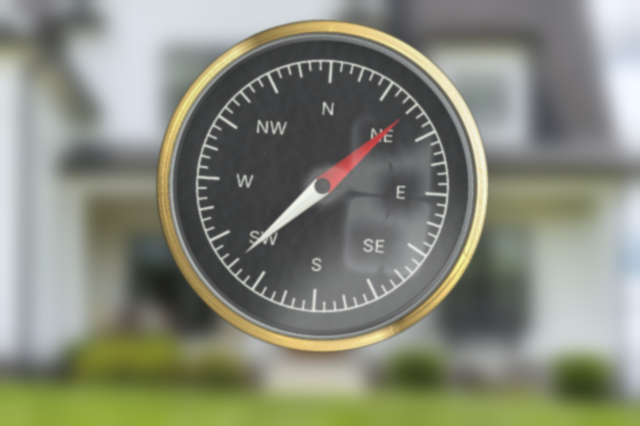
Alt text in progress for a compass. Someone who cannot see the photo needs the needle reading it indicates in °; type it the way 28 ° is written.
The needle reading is 45 °
